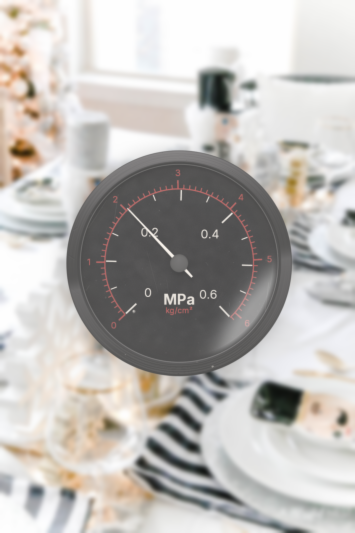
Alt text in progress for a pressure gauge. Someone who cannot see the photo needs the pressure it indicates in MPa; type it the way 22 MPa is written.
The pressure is 0.2 MPa
